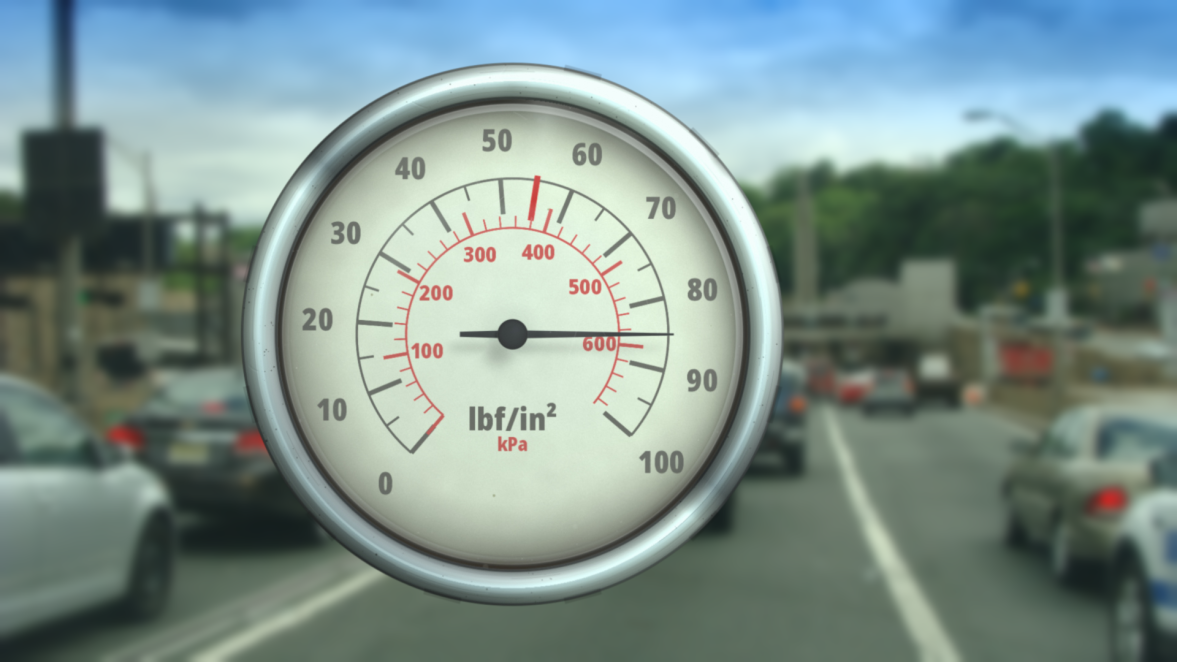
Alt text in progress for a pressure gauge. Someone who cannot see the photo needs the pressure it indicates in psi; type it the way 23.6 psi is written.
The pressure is 85 psi
